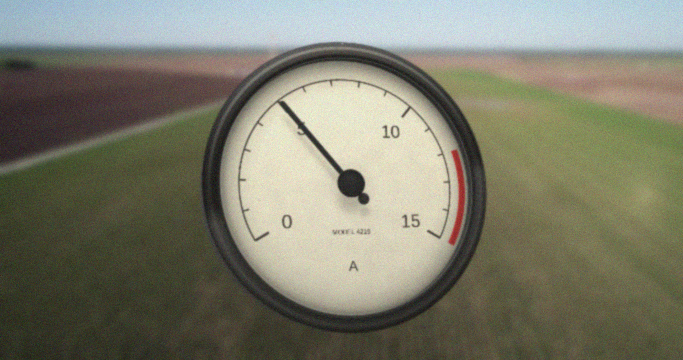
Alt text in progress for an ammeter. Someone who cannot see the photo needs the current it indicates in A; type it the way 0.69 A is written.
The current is 5 A
